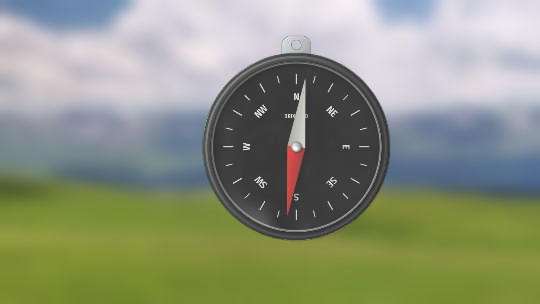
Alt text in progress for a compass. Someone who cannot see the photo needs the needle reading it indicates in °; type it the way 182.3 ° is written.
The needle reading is 187.5 °
